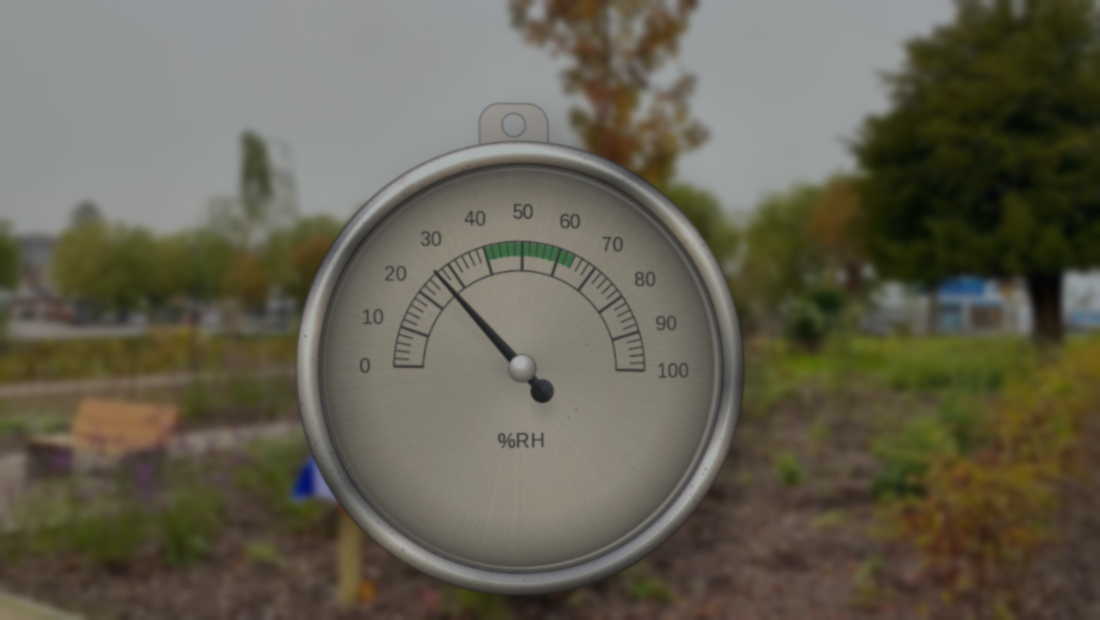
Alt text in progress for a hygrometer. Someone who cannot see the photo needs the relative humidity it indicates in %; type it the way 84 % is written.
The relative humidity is 26 %
